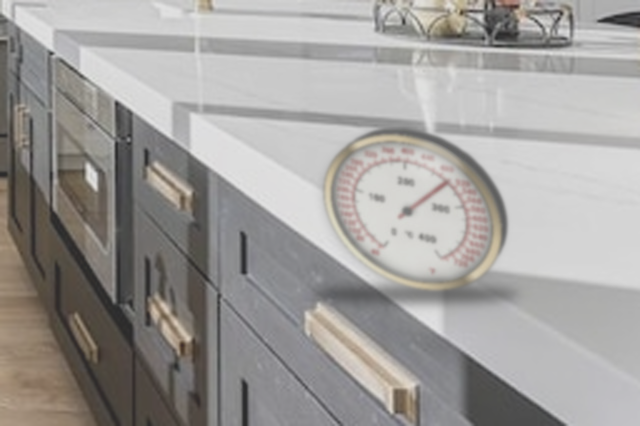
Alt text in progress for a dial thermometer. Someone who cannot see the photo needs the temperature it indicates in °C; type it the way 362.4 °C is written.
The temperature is 260 °C
